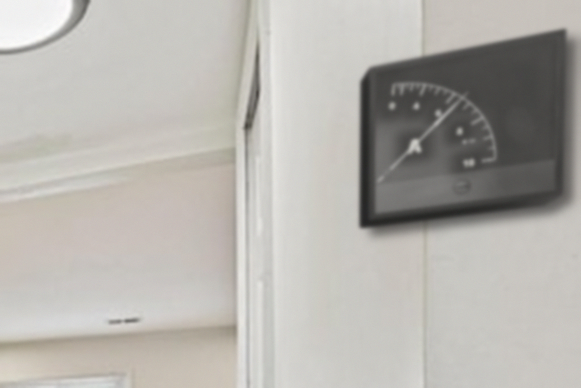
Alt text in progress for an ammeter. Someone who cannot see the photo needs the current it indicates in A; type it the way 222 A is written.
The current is 6.5 A
